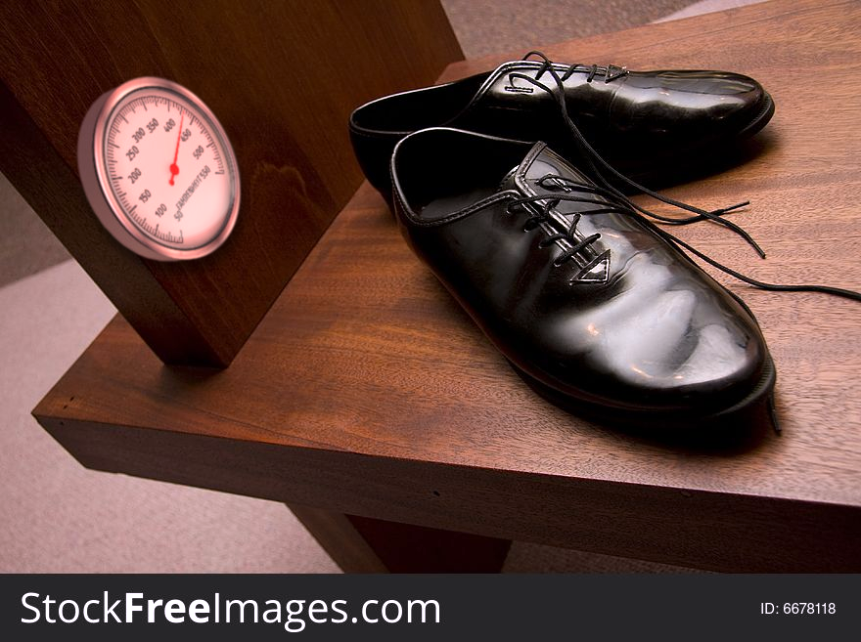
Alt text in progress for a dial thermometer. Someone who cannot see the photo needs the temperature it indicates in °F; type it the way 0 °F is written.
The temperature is 425 °F
